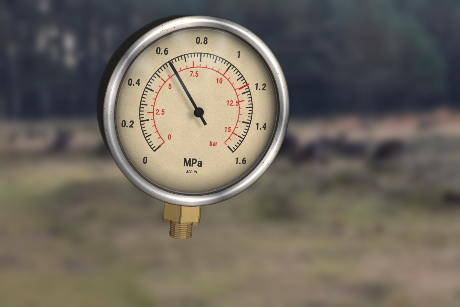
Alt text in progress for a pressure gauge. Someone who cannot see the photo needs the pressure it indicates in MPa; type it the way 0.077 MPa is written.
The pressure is 0.6 MPa
